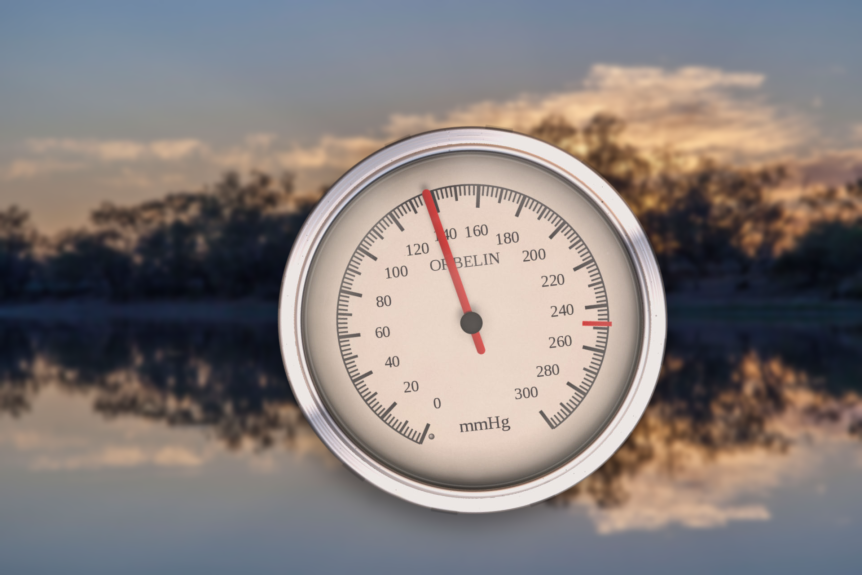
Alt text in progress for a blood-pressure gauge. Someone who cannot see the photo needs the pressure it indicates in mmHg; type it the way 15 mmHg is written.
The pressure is 138 mmHg
